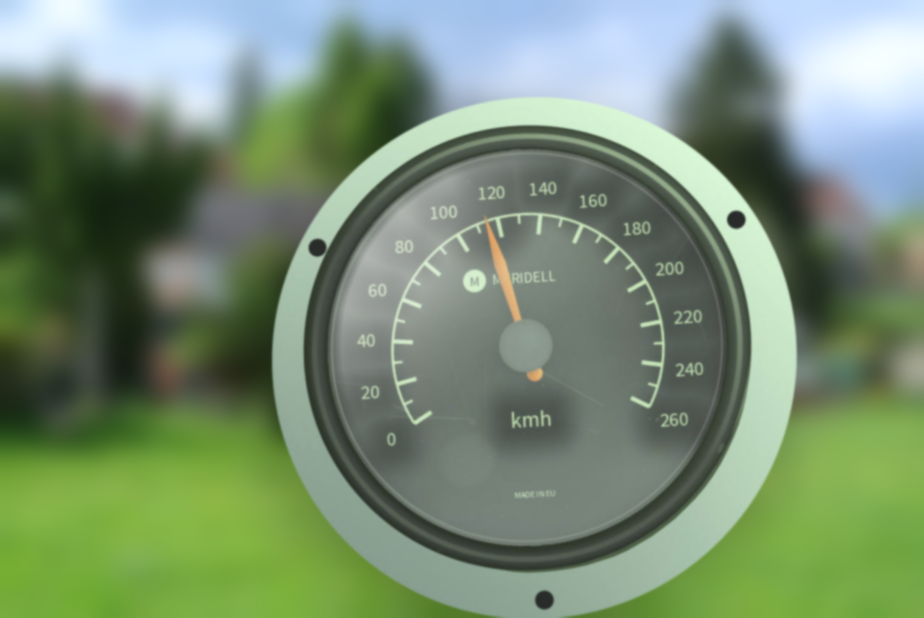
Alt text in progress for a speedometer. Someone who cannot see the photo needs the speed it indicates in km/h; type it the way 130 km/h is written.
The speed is 115 km/h
